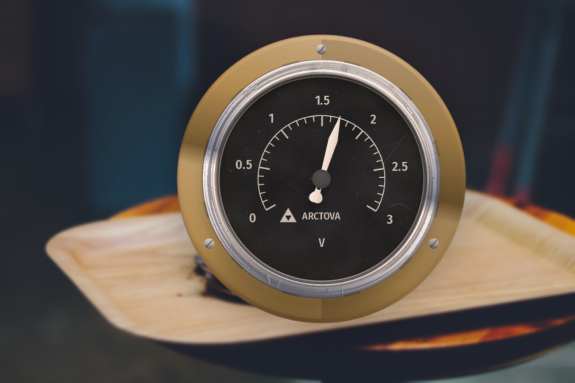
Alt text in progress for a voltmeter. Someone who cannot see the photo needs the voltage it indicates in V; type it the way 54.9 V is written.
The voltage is 1.7 V
